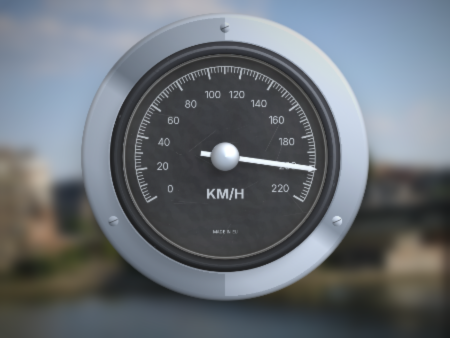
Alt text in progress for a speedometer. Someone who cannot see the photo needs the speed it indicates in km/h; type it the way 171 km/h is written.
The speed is 200 km/h
